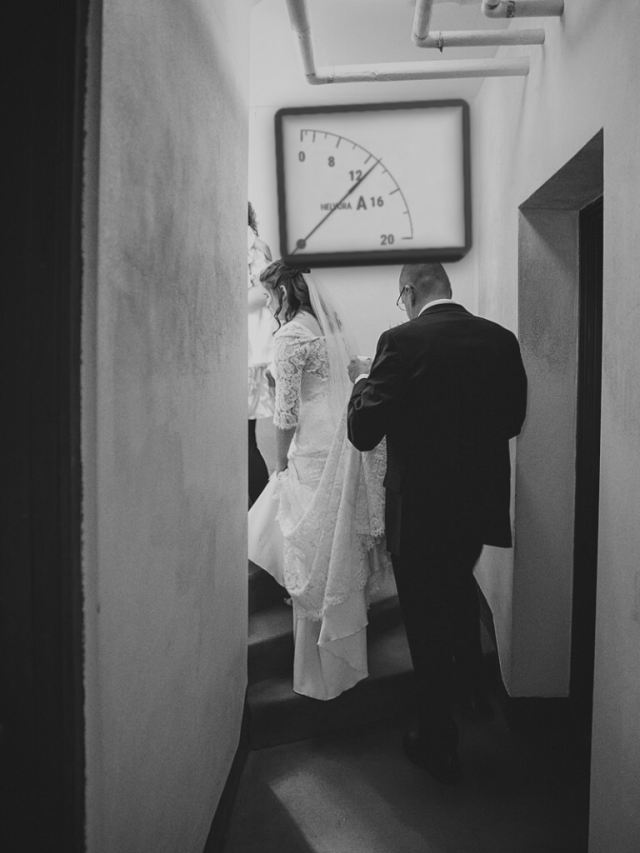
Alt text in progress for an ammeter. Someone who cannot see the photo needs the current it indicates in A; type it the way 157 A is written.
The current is 13 A
